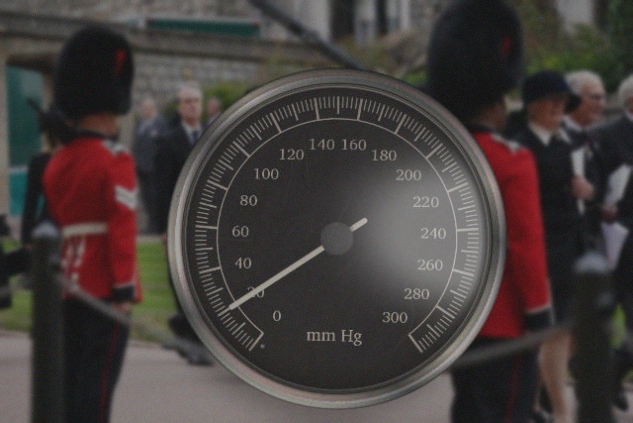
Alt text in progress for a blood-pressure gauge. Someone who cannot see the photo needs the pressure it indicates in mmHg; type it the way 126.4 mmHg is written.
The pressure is 20 mmHg
